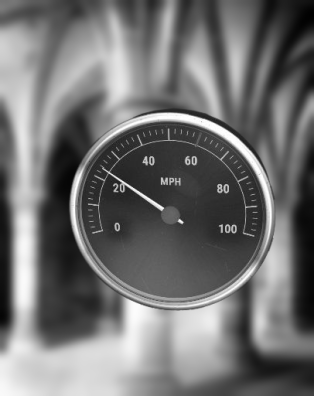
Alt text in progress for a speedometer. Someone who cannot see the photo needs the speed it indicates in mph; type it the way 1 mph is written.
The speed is 24 mph
